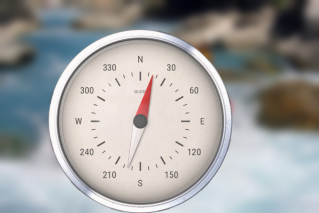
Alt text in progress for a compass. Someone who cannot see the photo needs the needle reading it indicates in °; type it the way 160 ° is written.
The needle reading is 15 °
